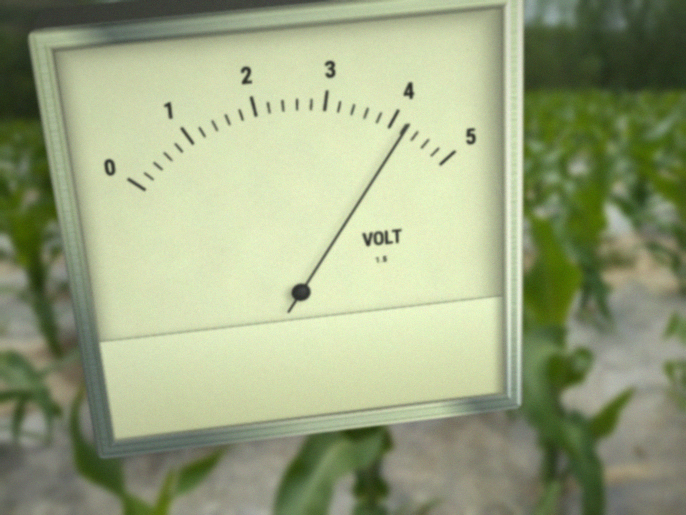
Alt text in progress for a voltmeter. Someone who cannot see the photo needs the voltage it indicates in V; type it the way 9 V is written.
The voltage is 4.2 V
